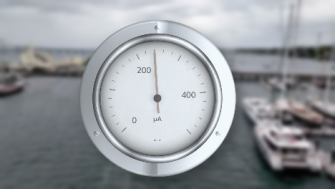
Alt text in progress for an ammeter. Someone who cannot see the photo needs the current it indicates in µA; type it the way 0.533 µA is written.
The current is 240 µA
